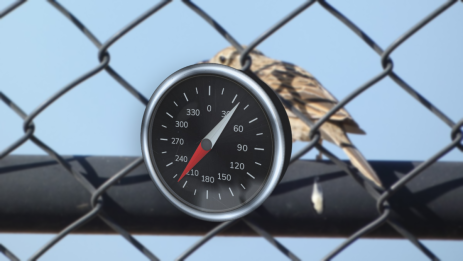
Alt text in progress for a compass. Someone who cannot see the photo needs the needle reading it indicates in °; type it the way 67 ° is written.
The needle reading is 217.5 °
